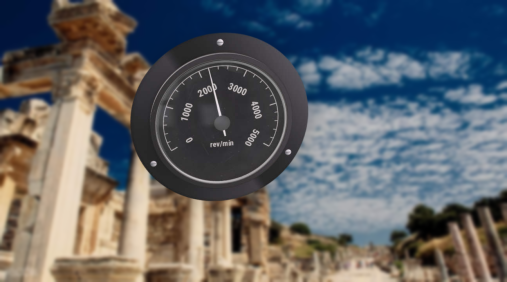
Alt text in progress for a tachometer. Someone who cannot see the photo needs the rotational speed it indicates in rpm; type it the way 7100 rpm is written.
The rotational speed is 2200 rpm
